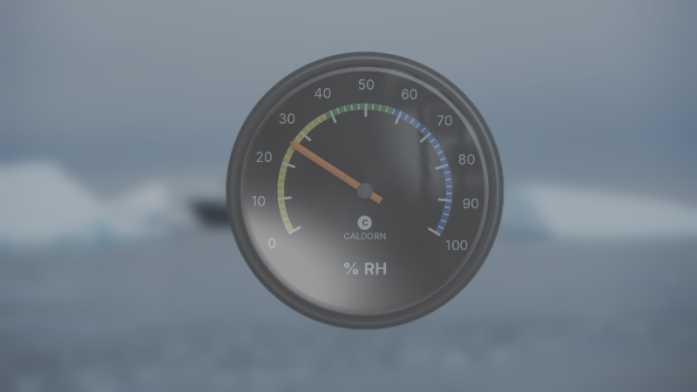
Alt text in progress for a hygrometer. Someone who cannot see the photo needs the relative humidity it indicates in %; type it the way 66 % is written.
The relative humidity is 26 %
